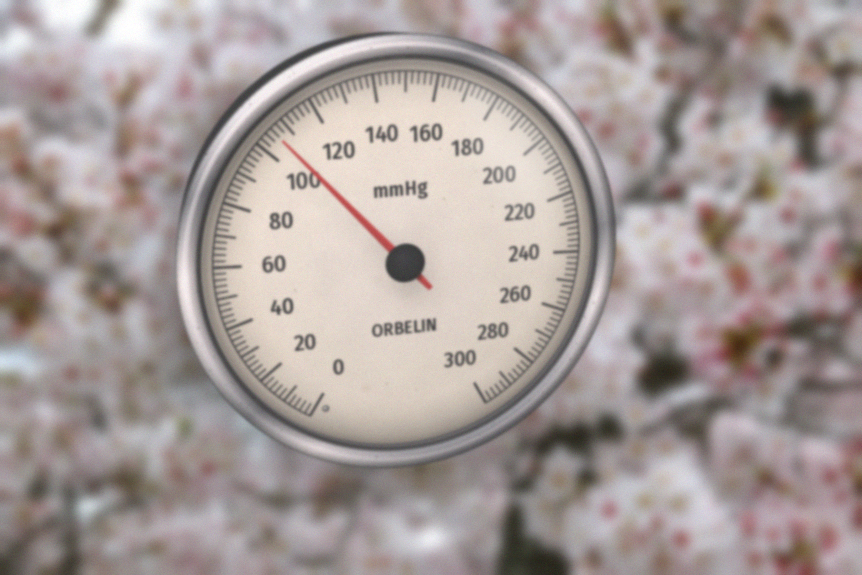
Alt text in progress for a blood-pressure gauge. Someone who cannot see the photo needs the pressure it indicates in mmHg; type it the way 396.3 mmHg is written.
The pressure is 106 mmHg
